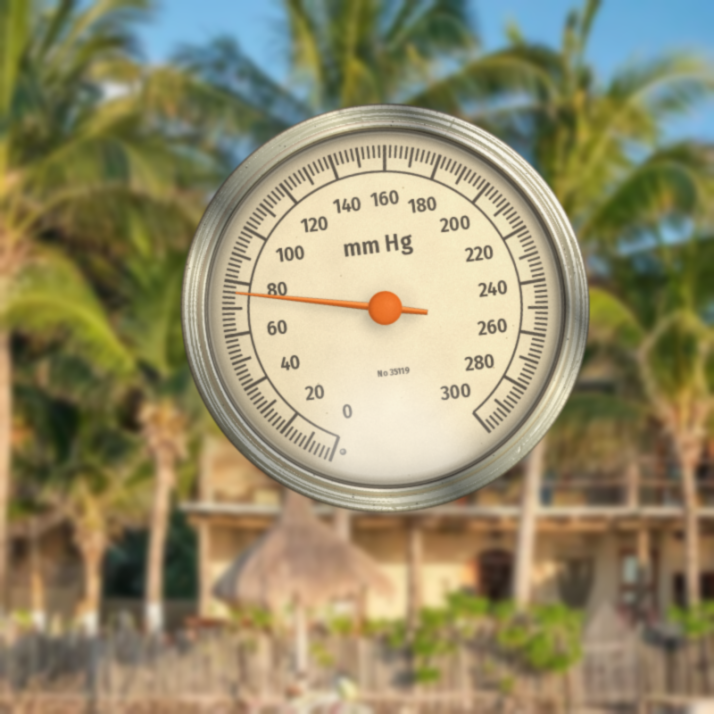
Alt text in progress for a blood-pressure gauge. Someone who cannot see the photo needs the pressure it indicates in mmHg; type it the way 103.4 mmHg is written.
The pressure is 76 mmHg
